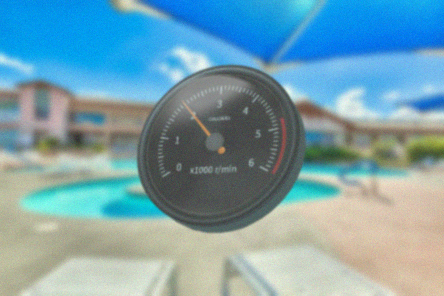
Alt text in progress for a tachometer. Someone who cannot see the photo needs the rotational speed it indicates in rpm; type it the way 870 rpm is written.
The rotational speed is 2000 rpm
